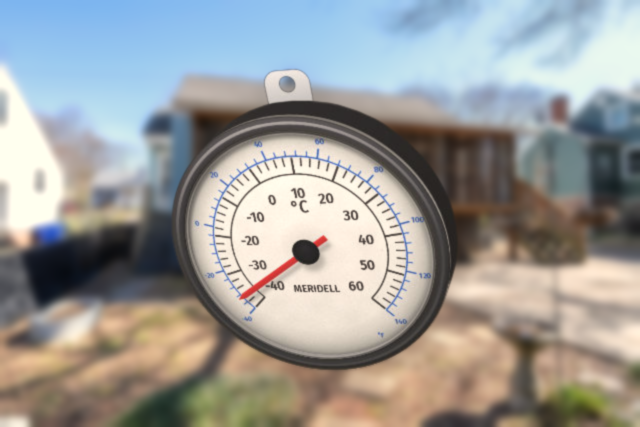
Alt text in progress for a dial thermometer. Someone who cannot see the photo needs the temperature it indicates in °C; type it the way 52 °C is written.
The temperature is -36 °C
